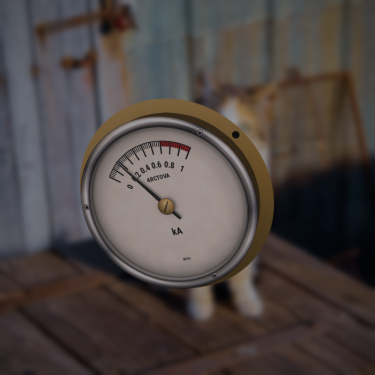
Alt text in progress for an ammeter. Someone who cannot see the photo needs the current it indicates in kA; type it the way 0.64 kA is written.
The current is 0.2 kA
